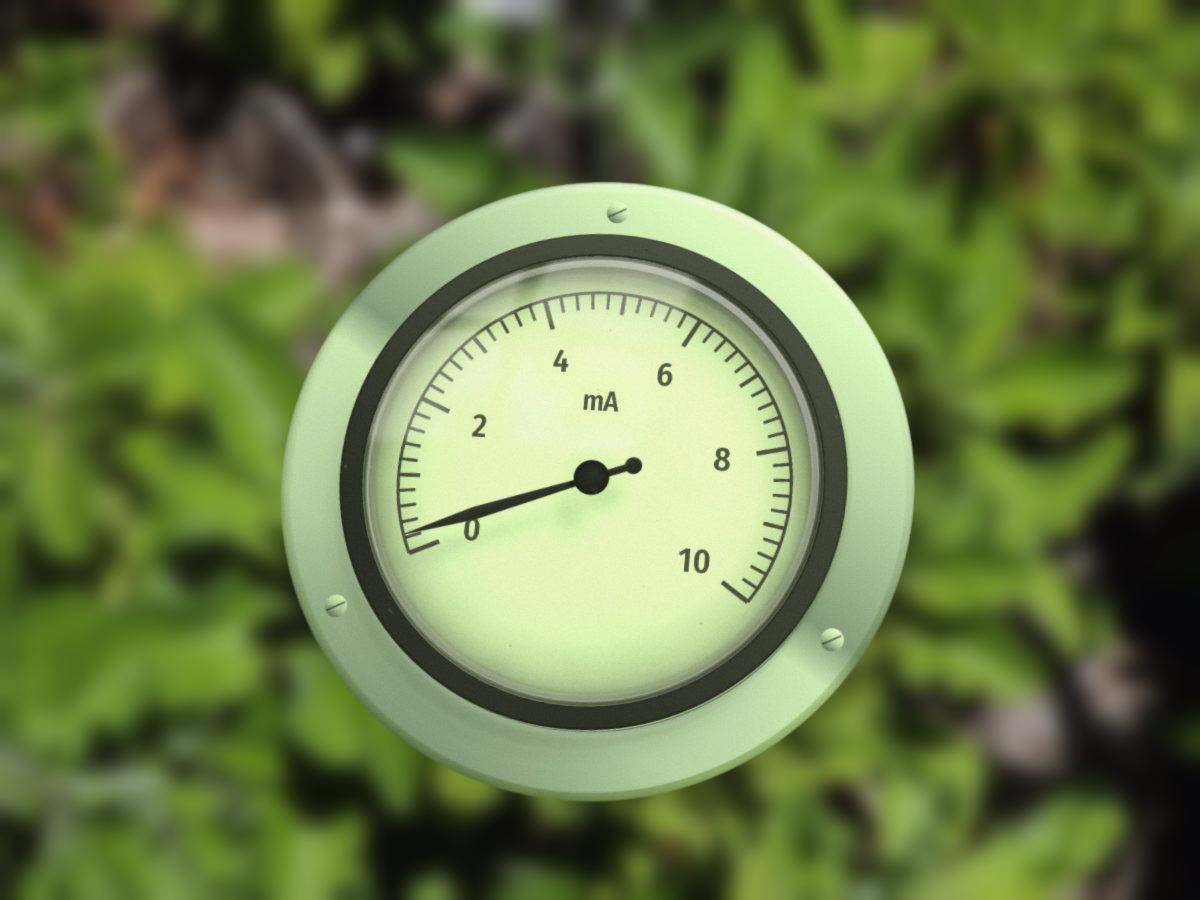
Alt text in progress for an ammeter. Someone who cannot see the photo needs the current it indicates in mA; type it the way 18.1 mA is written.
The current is 0.2 mA
